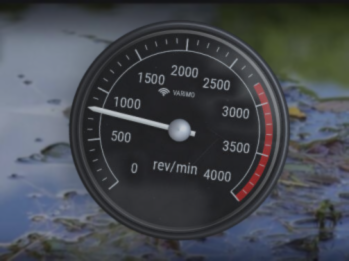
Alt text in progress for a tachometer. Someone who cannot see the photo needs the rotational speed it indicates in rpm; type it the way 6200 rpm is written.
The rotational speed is 800 rpm
